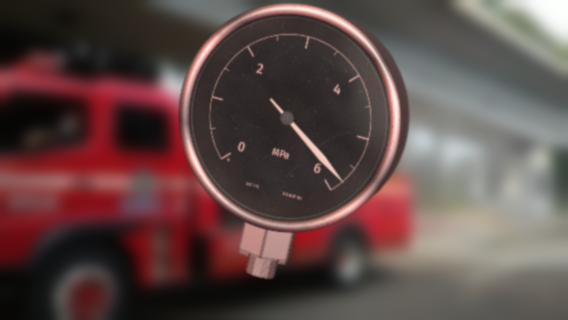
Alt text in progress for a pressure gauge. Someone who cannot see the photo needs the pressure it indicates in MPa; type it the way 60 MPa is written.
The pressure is 5.75 MPa
